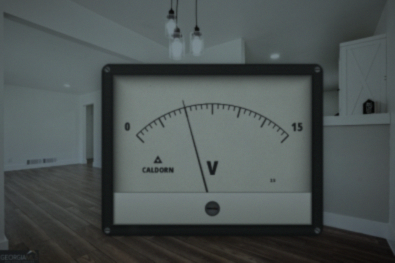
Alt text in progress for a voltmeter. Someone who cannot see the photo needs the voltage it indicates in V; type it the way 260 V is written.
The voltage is 5 V
